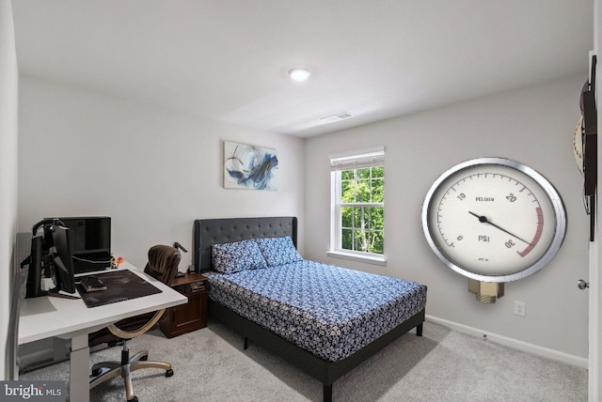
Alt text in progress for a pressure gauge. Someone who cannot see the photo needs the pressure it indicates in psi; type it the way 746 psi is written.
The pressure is 28 psi
